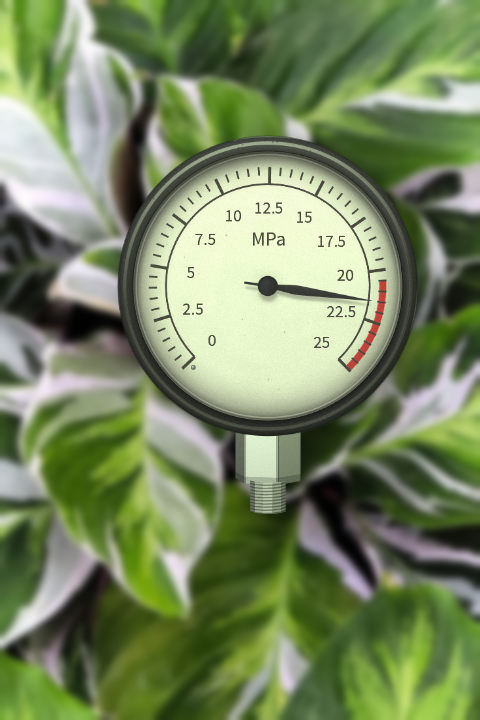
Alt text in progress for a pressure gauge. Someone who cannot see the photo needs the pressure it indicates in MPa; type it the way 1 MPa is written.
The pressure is 21.5 MPa
